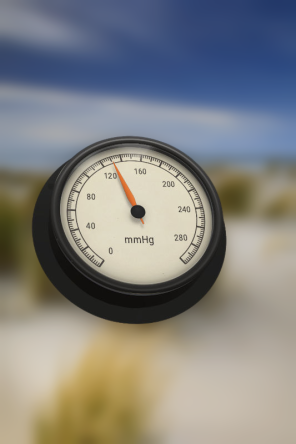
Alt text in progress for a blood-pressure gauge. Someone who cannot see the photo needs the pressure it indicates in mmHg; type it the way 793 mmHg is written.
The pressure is 130 mmHg
